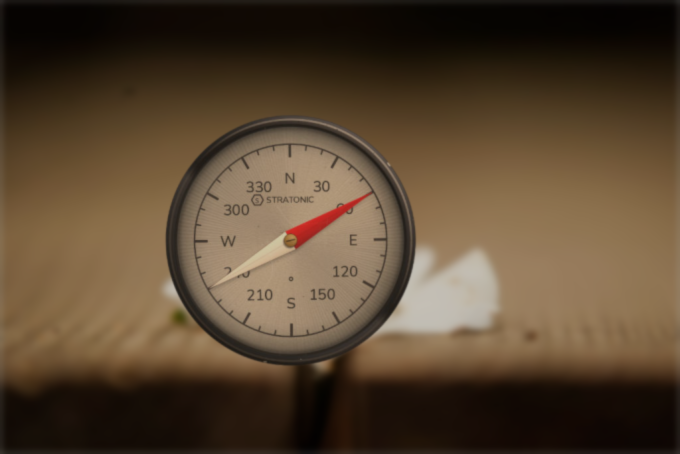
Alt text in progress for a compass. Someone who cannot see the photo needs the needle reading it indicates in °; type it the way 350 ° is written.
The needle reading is 60 °
